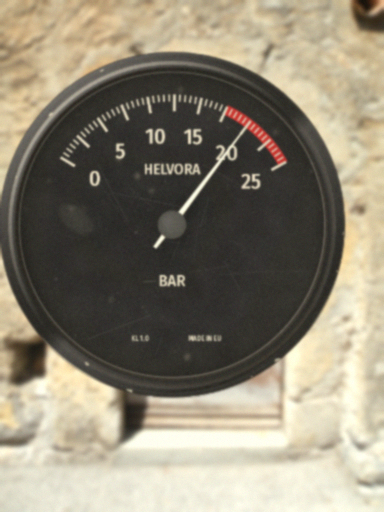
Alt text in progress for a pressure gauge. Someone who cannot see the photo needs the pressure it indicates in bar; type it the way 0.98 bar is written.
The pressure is 20 bar
